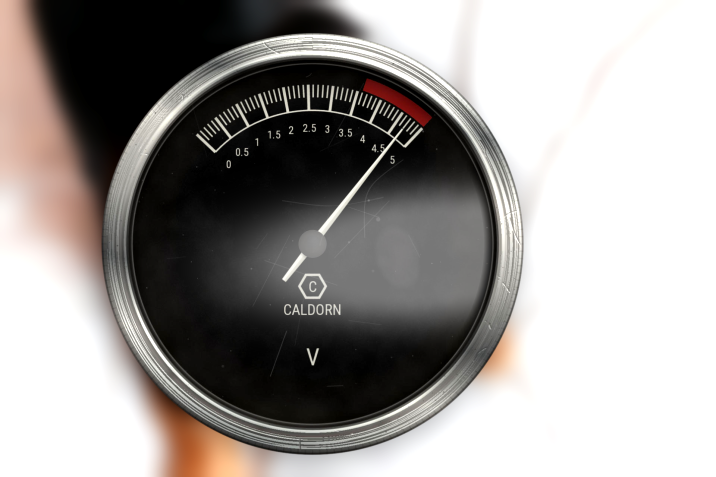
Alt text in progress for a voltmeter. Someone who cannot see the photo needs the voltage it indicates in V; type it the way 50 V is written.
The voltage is 4.7 V
